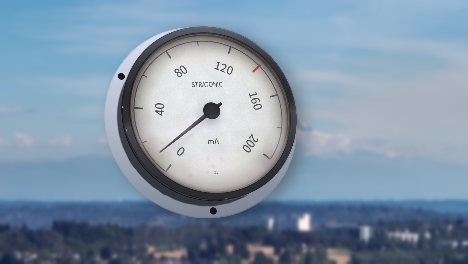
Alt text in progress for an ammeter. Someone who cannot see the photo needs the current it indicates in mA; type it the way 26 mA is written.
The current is 10 mA
